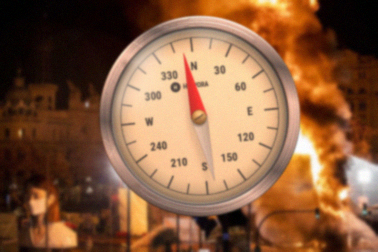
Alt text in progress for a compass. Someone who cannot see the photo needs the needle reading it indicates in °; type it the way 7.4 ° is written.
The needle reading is 352.5 °
